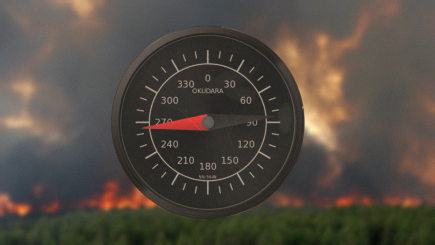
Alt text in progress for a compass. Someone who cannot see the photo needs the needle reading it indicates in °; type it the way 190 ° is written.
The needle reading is 265 °
